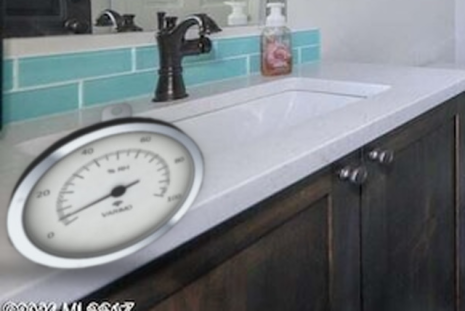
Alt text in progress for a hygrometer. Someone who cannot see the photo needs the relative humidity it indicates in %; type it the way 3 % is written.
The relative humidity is 5 %
